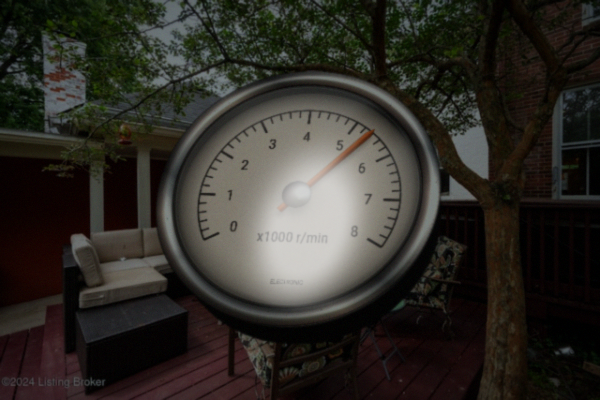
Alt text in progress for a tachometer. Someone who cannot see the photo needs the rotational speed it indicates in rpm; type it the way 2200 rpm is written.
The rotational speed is 5400 rpm
